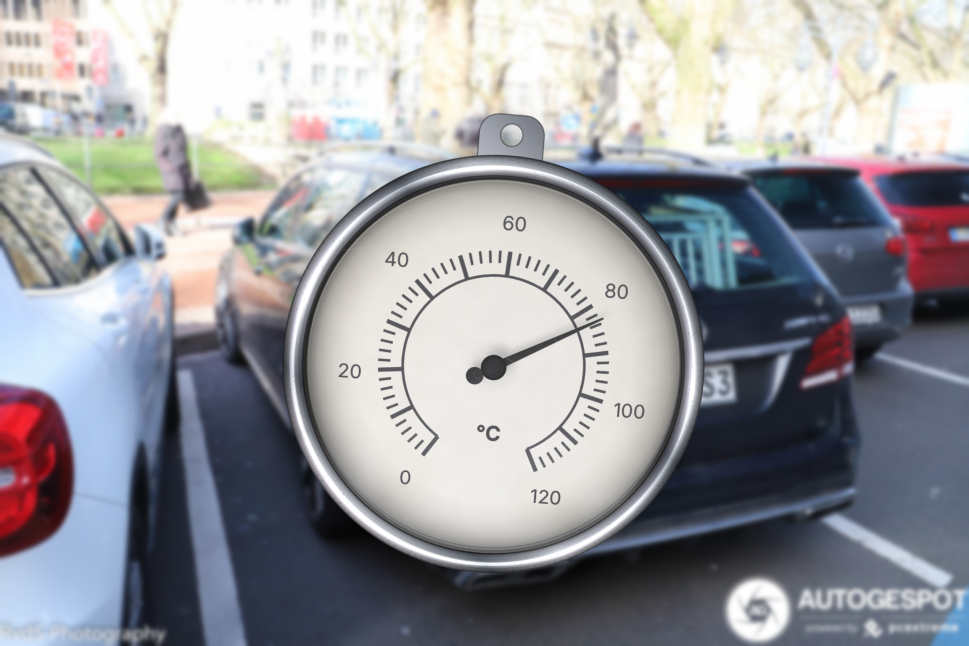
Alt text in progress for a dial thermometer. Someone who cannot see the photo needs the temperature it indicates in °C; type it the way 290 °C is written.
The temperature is 83 °C
